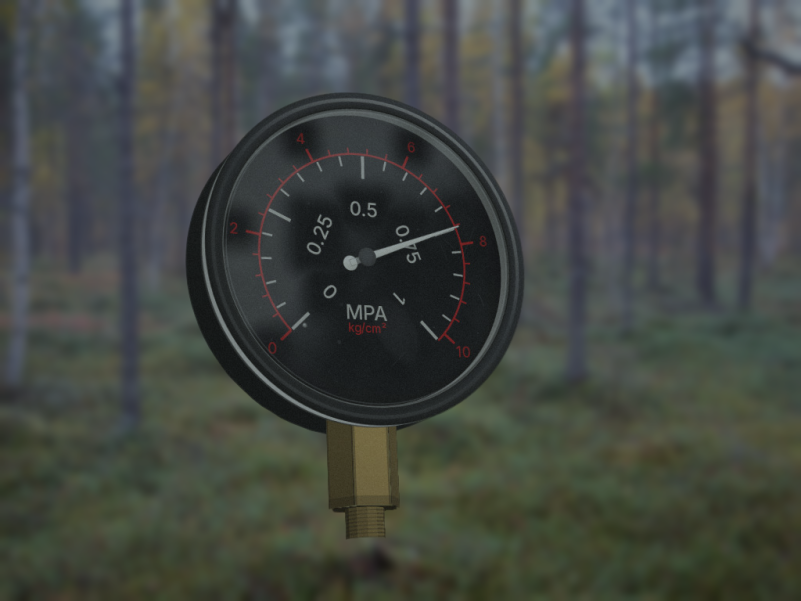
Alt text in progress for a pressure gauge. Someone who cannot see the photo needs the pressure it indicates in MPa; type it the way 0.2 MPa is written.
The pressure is 0.75 MPa
